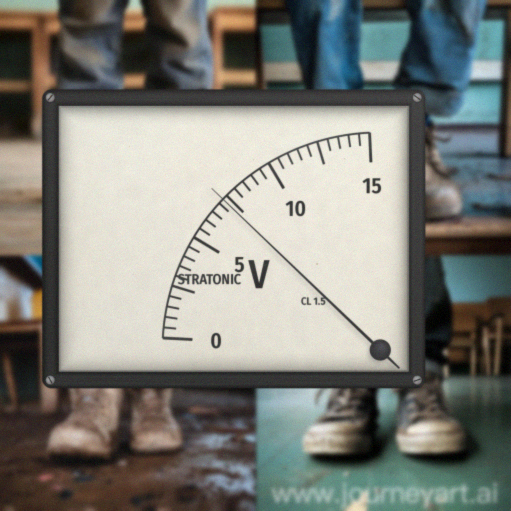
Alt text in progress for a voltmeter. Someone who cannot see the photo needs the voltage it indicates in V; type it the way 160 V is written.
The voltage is 7.25 V
